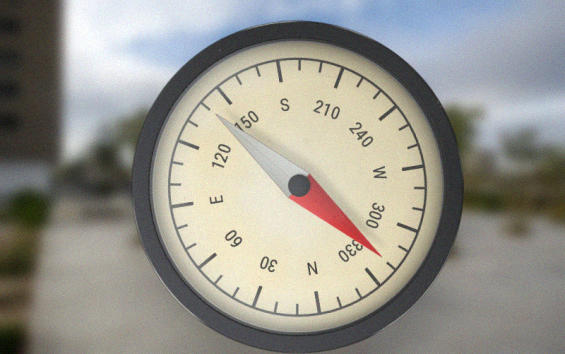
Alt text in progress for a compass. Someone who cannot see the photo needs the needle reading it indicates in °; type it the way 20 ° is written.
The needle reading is 320 °
